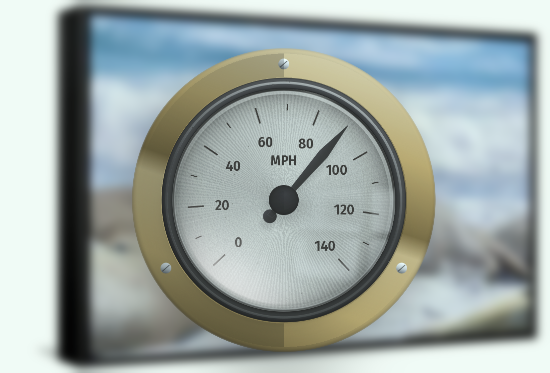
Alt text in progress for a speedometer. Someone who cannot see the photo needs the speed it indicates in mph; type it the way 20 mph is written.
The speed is 90 mph
